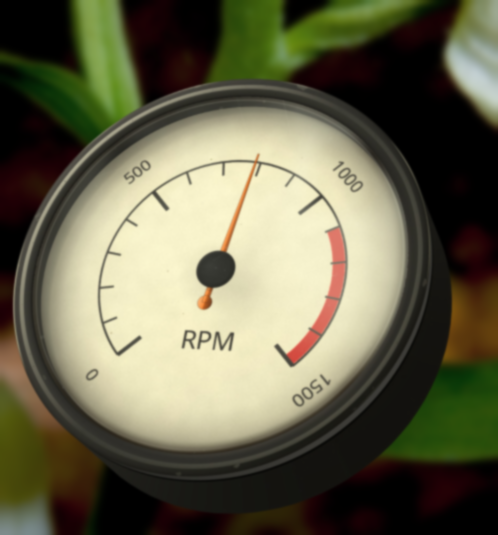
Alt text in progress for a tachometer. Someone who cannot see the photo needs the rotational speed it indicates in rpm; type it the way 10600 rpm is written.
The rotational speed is 800 rpm
